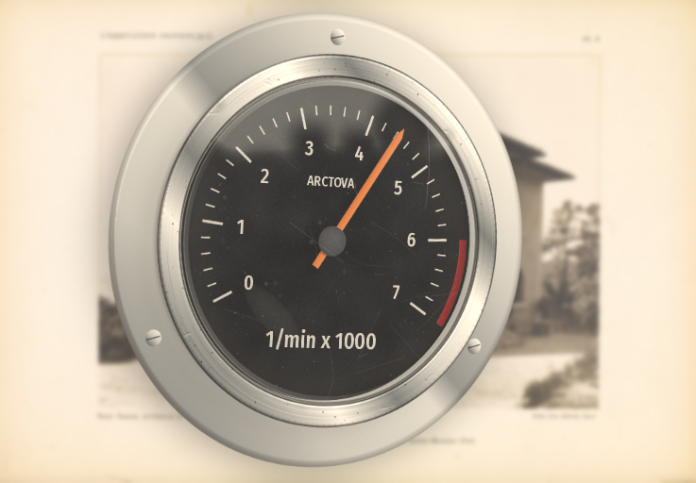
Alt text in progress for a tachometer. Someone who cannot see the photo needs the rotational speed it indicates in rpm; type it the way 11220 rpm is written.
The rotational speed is 4400 rpm
